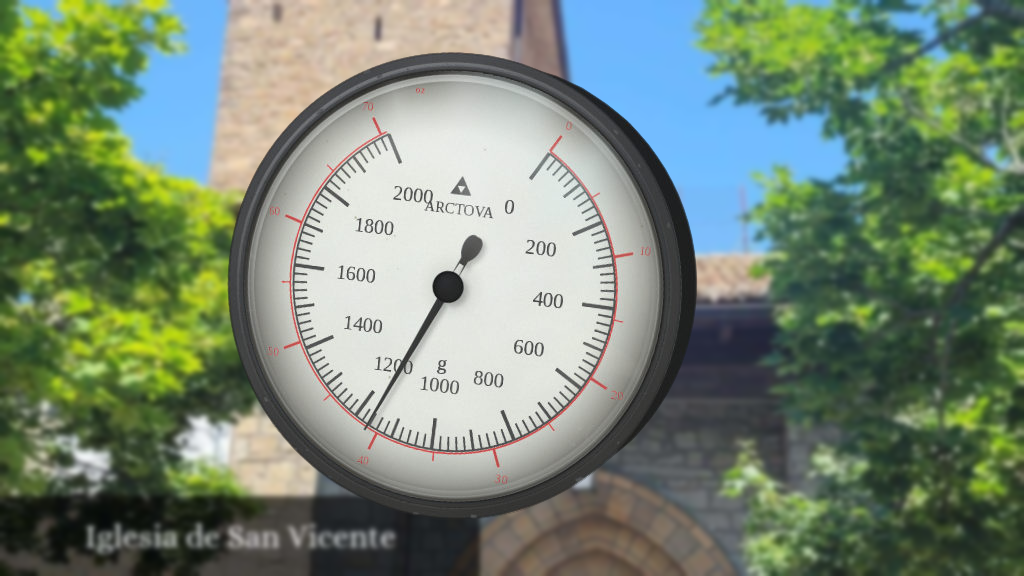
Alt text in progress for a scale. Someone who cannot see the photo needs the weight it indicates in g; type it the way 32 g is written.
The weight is 1160 g
